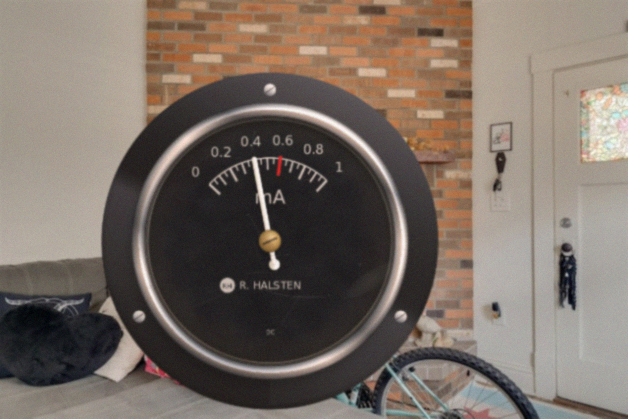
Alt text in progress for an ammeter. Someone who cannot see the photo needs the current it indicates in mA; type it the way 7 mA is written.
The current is 0.4 mA
